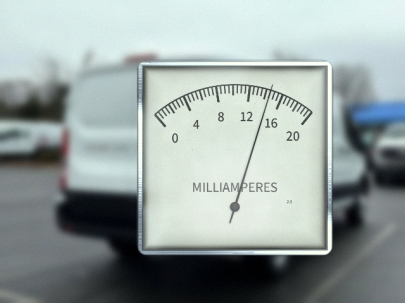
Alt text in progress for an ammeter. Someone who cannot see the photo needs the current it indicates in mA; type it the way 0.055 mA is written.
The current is 14.5 mA
